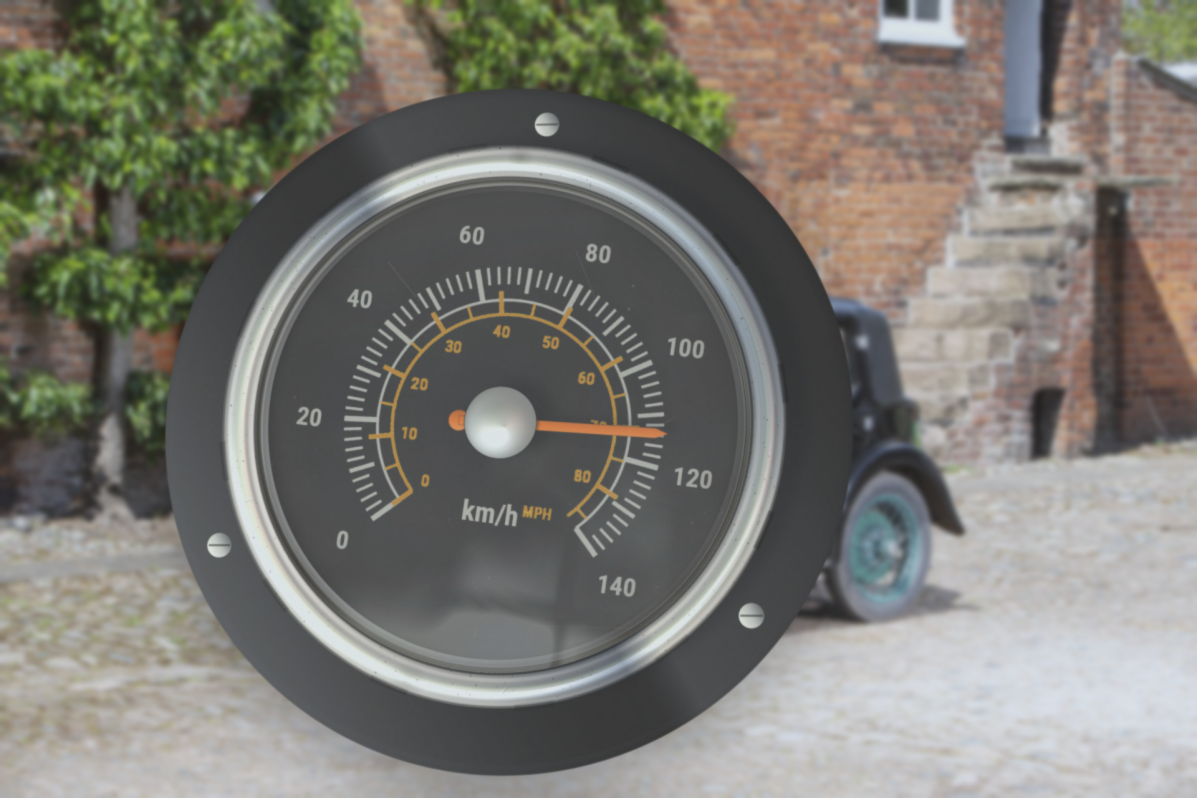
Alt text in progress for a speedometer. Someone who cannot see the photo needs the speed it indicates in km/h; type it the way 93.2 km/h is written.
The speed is 114 km/h
